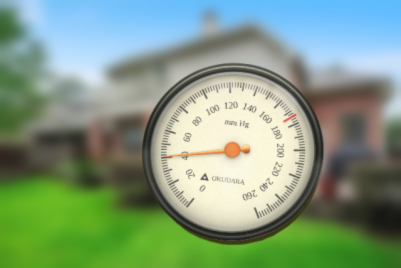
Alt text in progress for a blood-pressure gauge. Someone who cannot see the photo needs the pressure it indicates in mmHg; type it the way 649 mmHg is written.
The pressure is 40 mmHg
